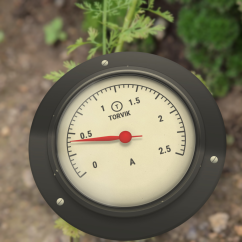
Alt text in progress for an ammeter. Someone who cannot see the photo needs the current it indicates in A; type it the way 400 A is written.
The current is 0.4 A
